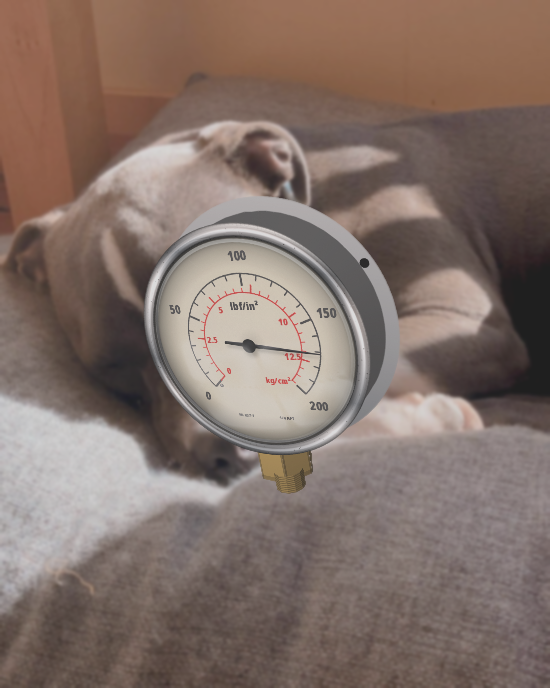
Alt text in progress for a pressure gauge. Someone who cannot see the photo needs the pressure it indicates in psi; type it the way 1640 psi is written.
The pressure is 170 psi
